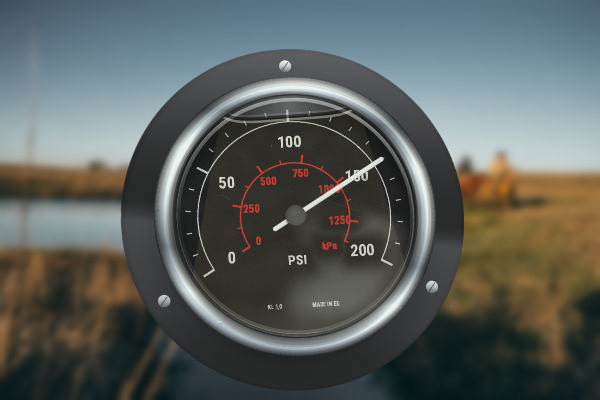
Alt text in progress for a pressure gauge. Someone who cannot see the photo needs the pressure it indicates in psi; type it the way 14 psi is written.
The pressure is 150 psi
